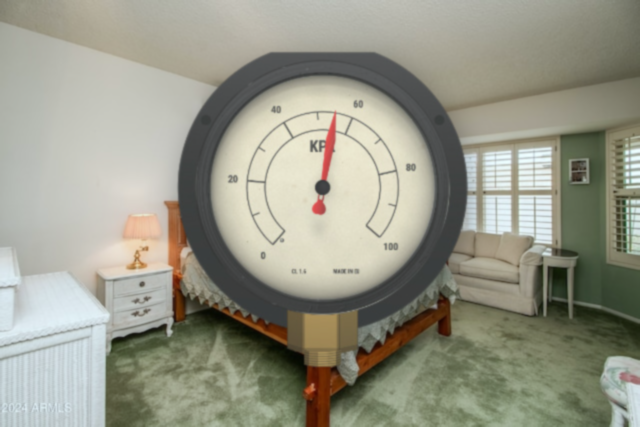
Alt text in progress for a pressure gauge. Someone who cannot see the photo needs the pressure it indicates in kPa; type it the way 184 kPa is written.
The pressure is 55 kPa
